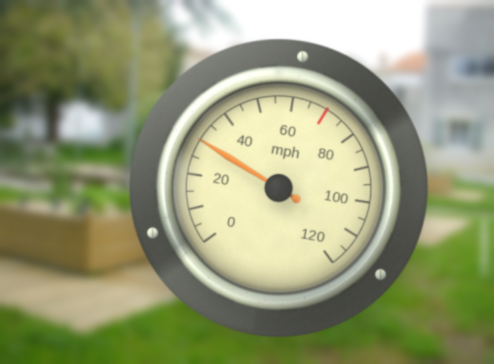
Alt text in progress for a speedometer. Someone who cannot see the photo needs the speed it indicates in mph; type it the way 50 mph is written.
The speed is 30 mph
